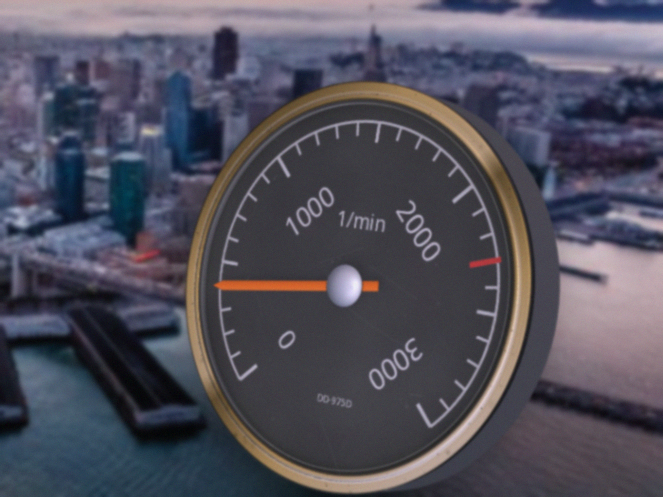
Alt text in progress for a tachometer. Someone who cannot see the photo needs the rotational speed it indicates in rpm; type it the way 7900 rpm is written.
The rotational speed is 400 rpm
